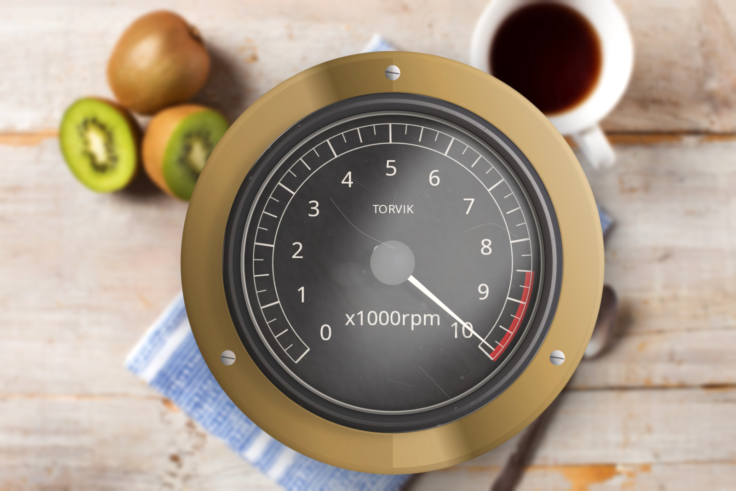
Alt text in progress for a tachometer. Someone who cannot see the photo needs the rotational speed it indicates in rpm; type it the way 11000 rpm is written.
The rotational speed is 9875 rpm
